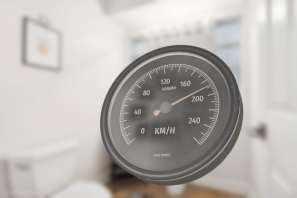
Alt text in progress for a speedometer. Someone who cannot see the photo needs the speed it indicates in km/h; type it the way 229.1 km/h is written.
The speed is 190 km/h
